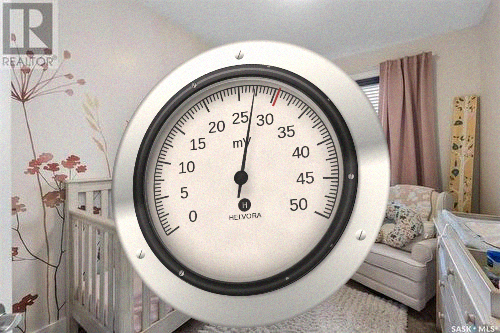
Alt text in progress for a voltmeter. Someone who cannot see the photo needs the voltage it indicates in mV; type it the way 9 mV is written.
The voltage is 27.5 mV
